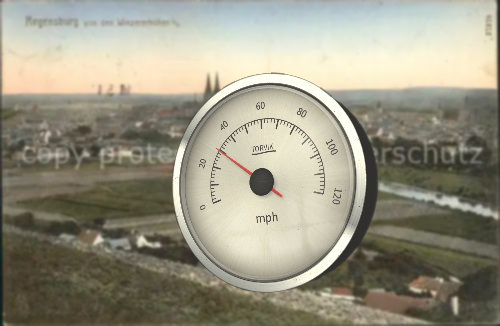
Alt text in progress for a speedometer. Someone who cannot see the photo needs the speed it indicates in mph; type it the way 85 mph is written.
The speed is 30 mph
